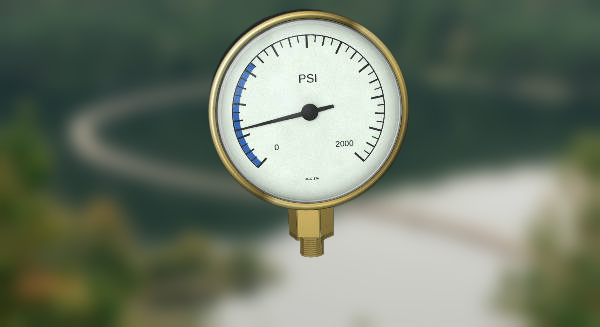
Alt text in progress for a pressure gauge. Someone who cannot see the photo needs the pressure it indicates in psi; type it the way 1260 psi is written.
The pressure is 250 psi
